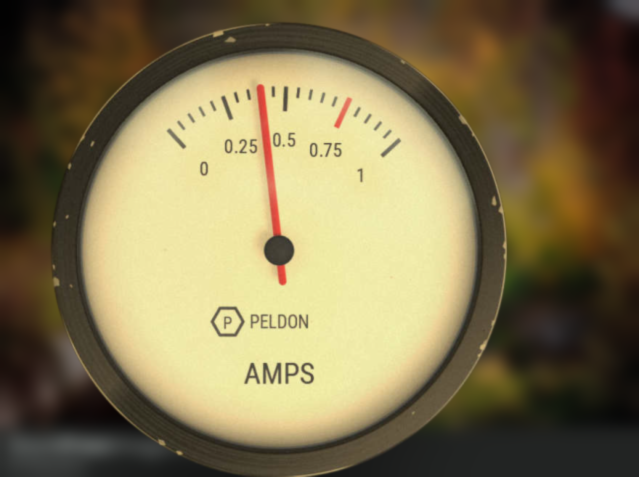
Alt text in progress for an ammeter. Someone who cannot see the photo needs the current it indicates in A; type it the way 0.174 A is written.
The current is 0.4 A
